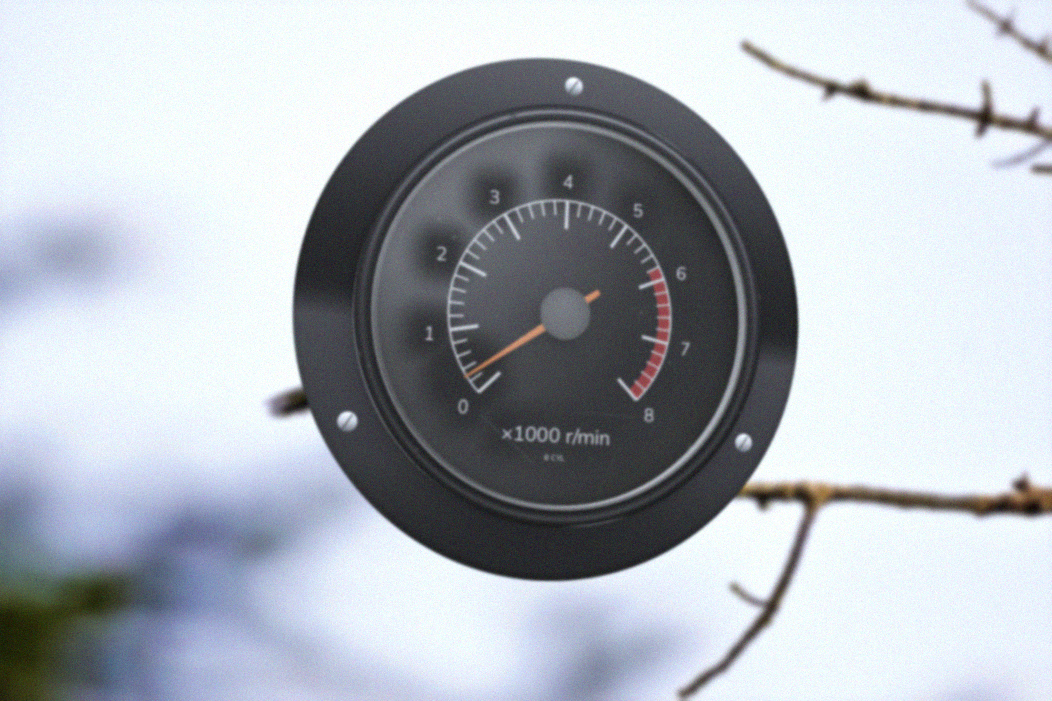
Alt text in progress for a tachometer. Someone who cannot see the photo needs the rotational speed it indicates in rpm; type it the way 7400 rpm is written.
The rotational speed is 300 rpm
